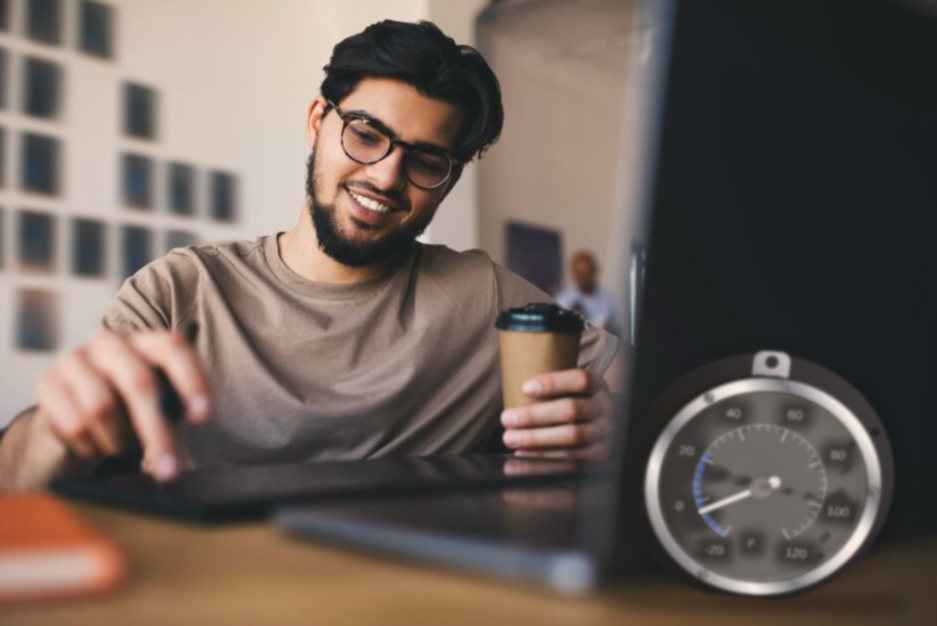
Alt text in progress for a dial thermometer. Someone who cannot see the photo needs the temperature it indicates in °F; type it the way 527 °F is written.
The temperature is -4 °F
